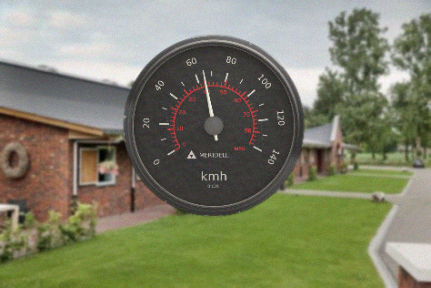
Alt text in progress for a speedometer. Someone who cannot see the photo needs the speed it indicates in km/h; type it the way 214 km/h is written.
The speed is 65 km/h
